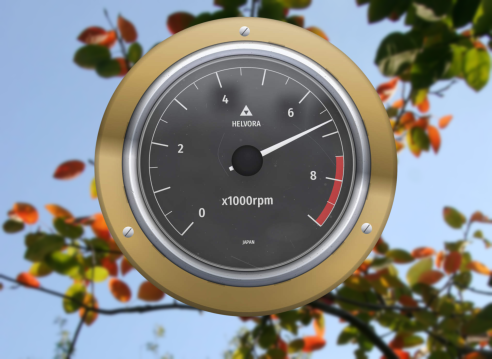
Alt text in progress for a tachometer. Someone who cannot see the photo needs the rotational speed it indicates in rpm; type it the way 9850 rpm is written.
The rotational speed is 6750 rpm
